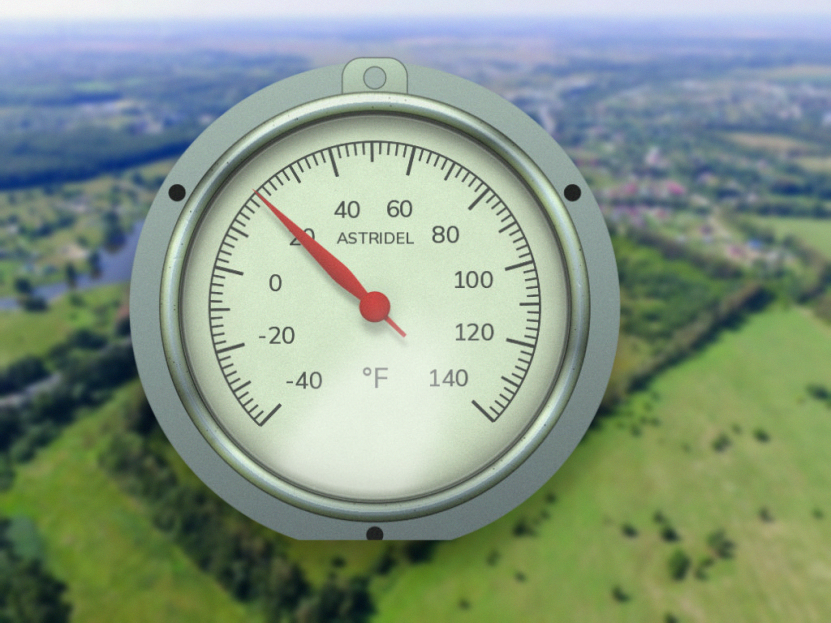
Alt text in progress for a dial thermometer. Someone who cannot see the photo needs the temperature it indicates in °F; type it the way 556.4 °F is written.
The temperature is 20 °F
